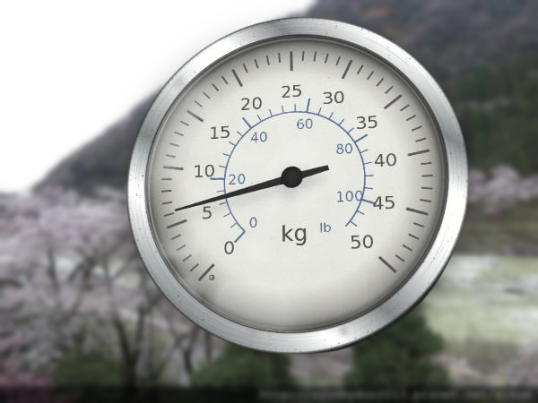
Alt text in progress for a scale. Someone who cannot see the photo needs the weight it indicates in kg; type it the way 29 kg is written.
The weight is 6 kg
